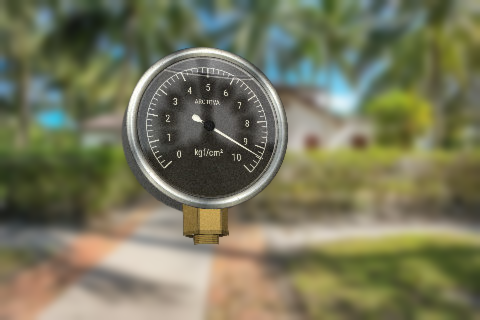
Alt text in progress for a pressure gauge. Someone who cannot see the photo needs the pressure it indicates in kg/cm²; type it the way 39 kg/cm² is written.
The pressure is 9.4 kg/cm²
